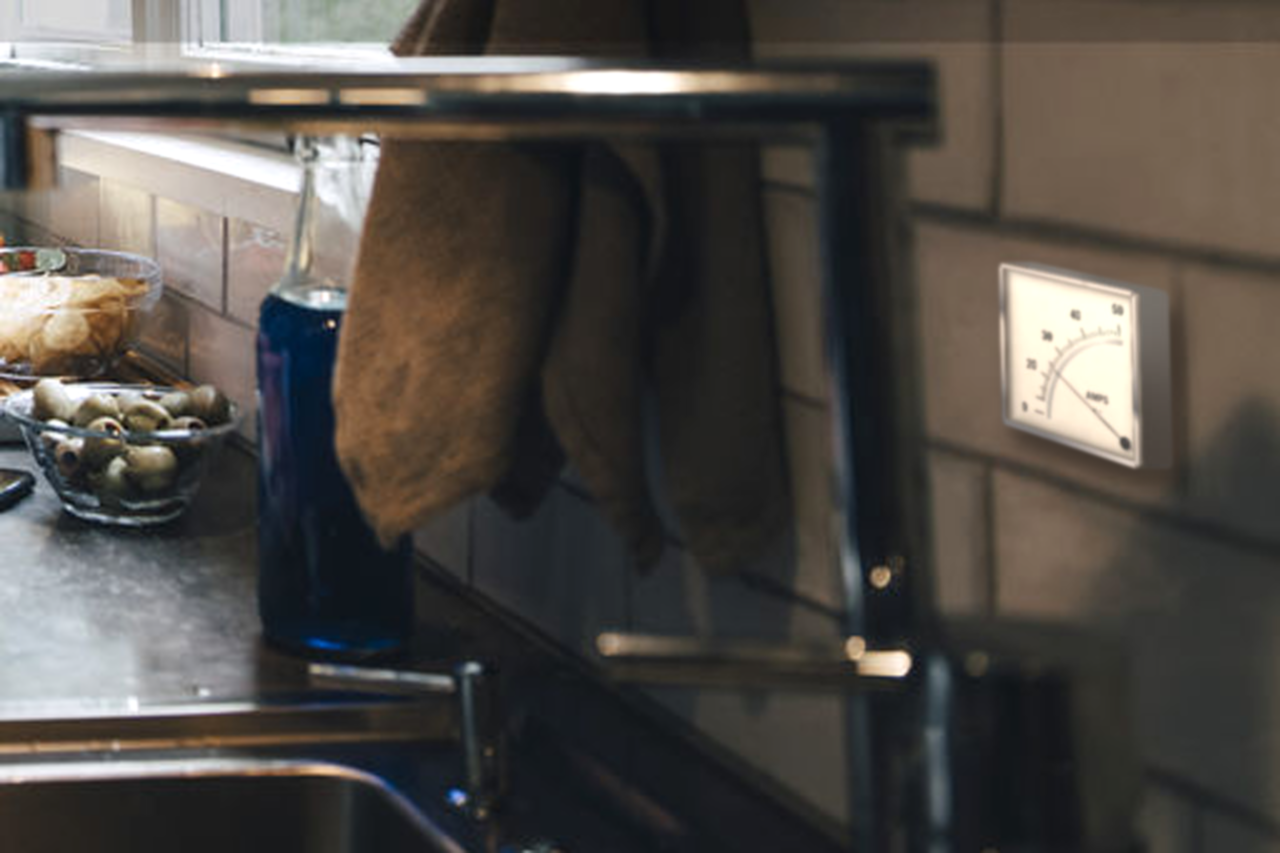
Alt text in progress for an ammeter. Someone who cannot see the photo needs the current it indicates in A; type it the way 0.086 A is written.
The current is 25 A
